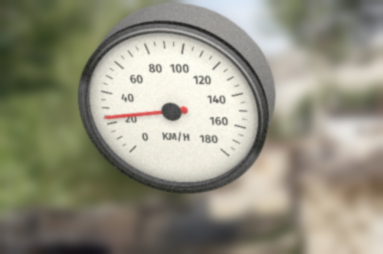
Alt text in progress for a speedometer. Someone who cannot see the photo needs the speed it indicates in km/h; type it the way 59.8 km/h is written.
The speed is 25 km/h
